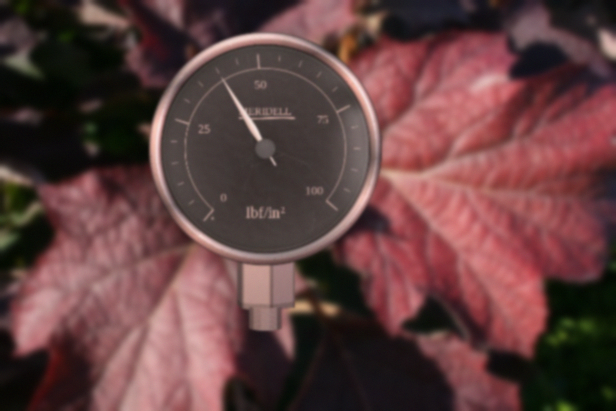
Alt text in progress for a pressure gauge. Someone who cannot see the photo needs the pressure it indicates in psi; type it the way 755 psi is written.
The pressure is 40 psi
